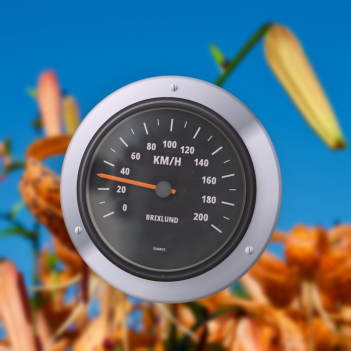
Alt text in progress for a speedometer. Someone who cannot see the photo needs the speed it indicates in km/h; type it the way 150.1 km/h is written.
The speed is 30 km/h
